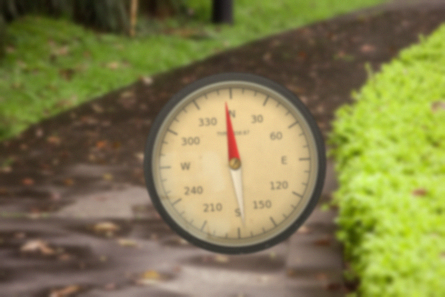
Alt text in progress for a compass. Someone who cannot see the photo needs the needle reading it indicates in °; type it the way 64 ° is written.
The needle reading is 355 °
